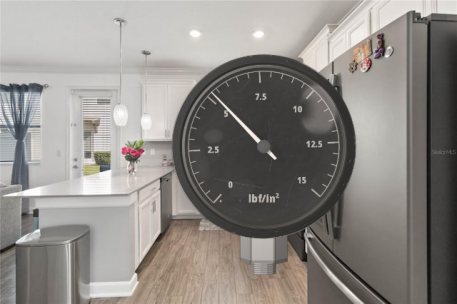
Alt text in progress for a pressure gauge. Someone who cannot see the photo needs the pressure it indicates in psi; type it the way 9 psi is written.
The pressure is 5.25 psi
